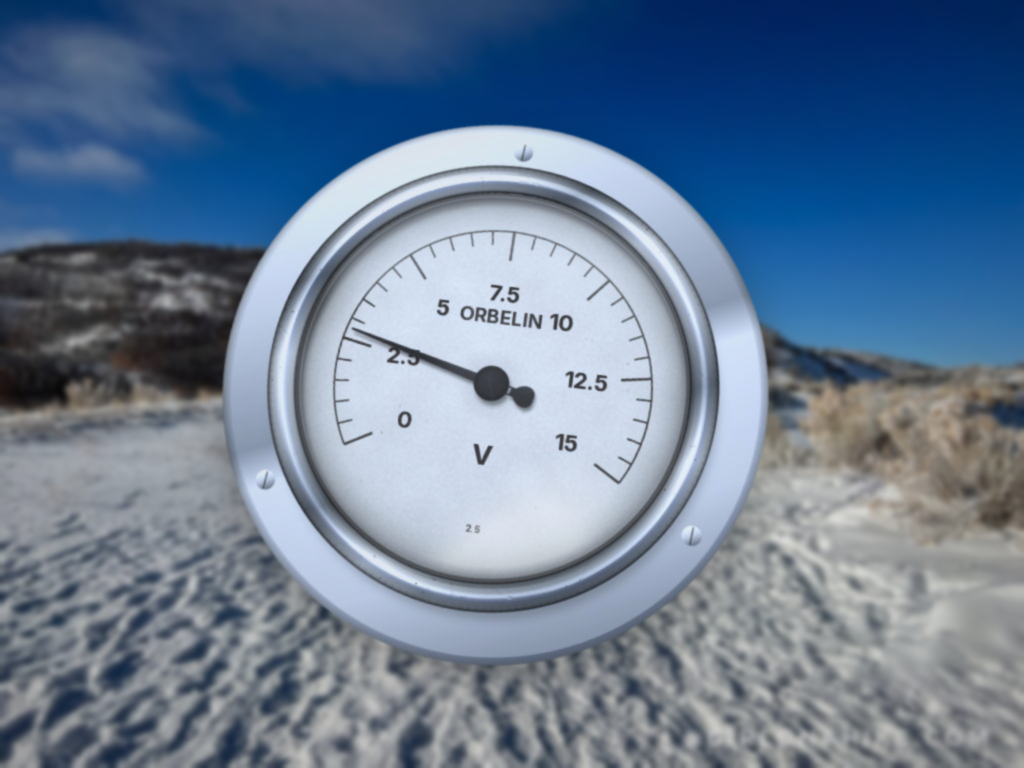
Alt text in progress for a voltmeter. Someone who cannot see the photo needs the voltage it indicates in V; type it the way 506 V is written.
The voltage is 2.75 V
